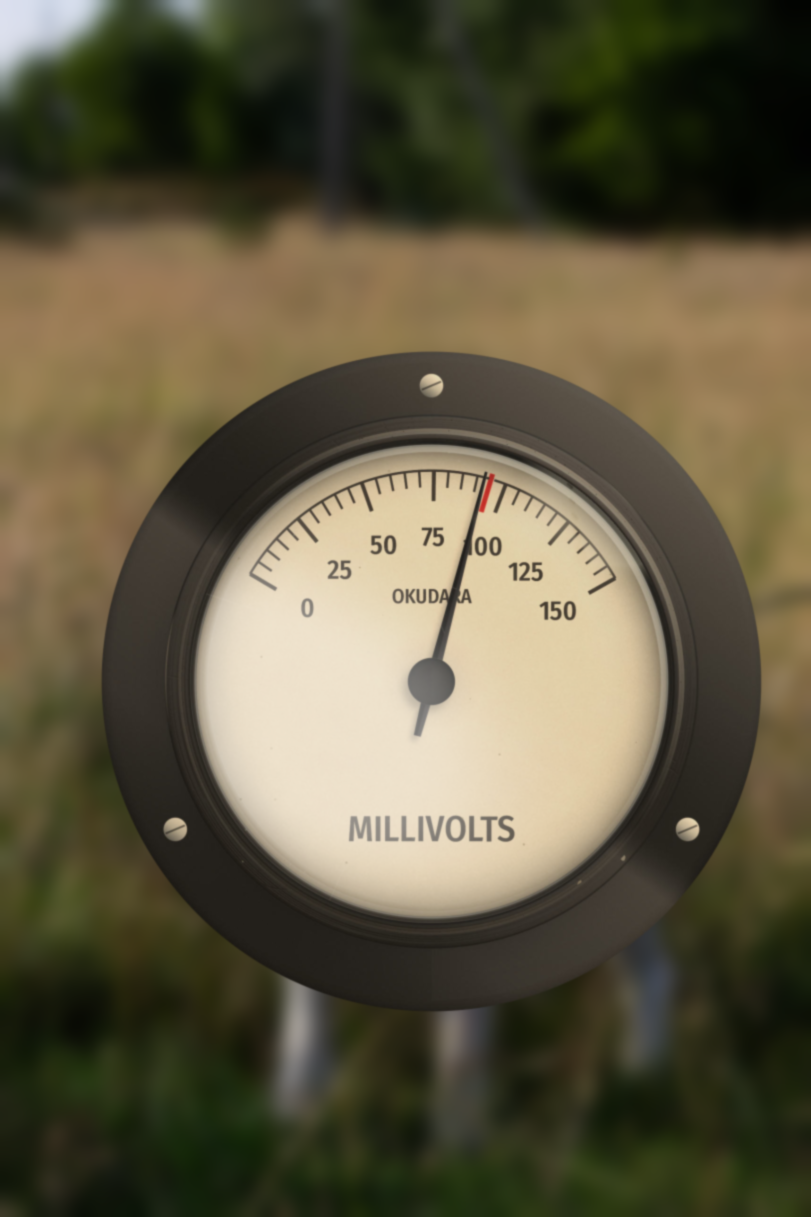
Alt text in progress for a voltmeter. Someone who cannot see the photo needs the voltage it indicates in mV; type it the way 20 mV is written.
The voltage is 92.5 mV
